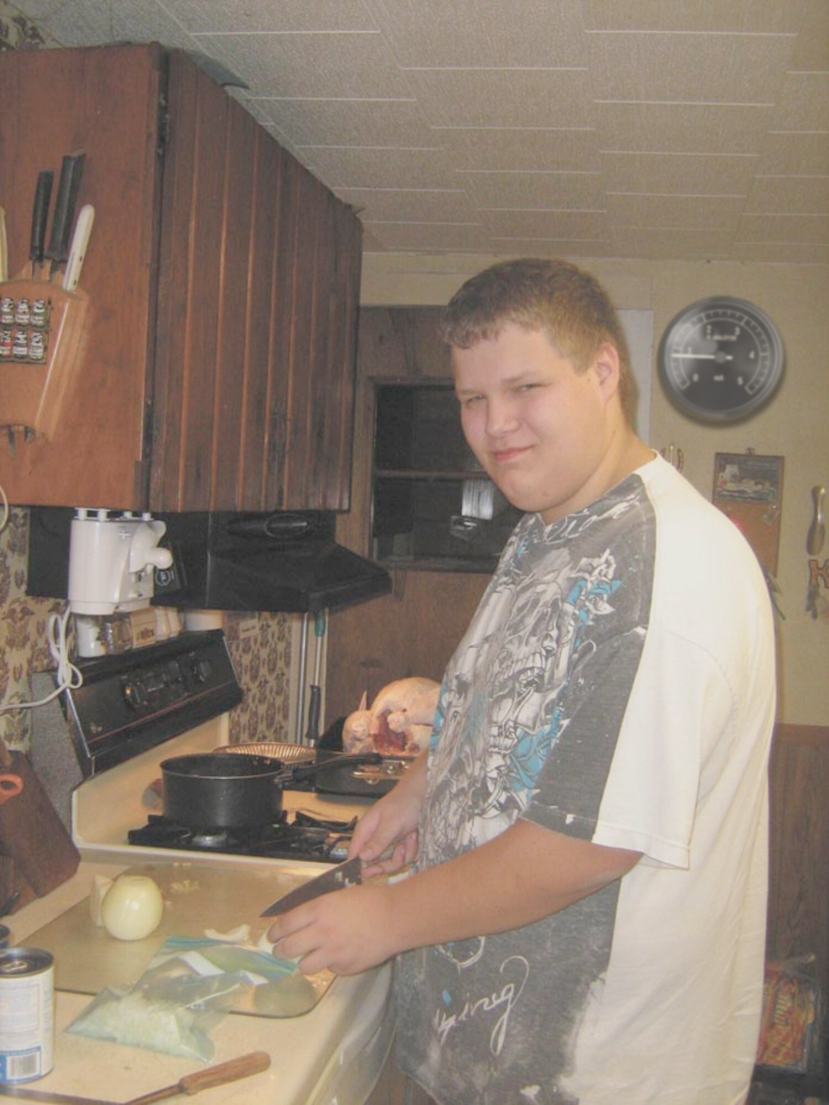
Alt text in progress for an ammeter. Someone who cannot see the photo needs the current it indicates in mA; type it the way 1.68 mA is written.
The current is 0.8 mA
